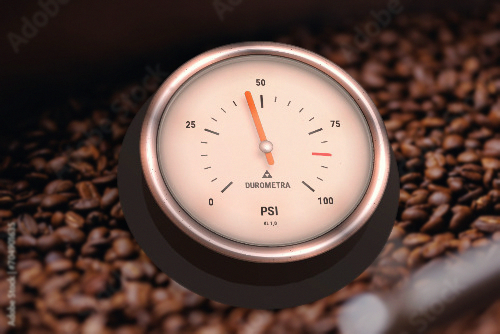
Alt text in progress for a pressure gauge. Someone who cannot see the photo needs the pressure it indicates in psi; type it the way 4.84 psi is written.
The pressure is 45 psi
